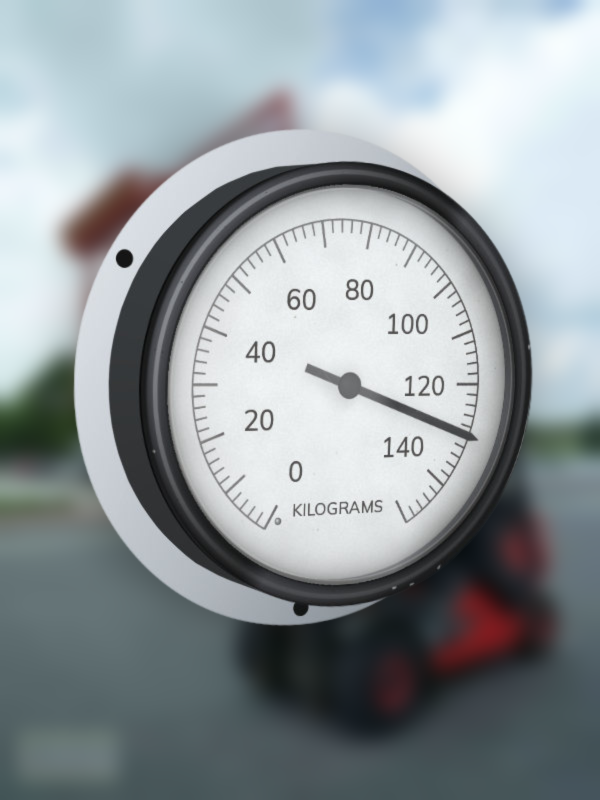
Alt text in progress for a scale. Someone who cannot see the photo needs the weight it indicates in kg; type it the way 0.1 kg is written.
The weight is 130 kg
